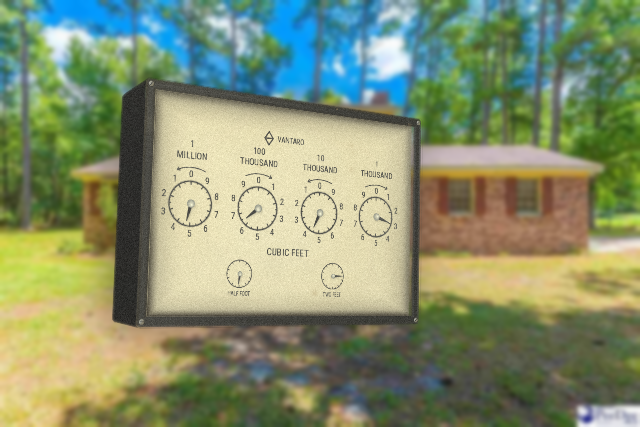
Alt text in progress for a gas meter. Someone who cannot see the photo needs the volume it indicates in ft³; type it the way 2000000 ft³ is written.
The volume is 464300 ft³
